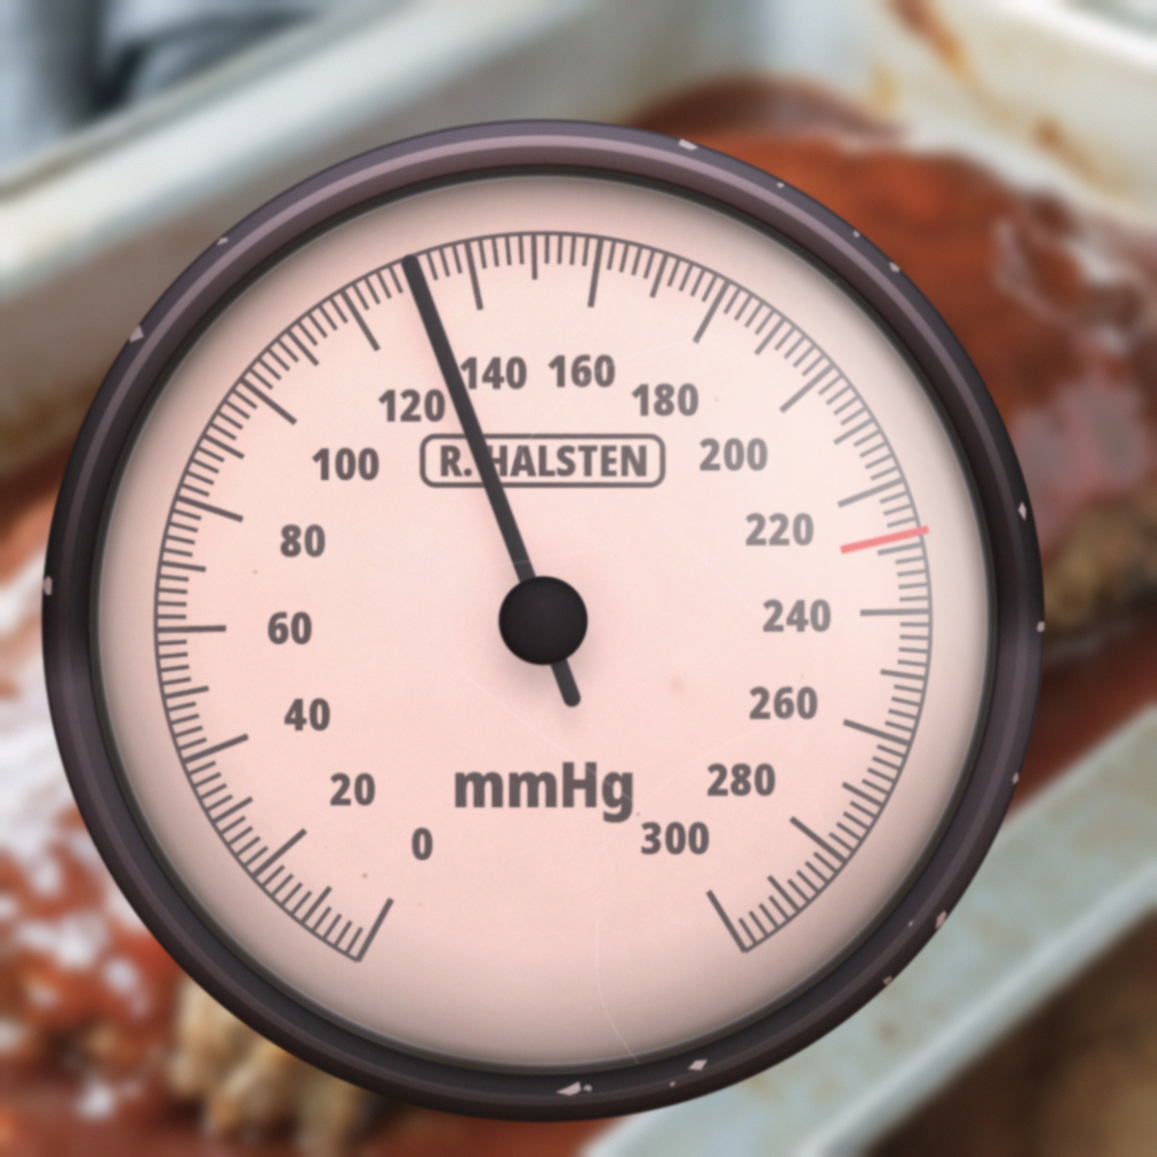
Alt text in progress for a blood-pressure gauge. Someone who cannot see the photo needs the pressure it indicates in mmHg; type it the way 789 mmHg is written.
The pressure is 131 mmHg
